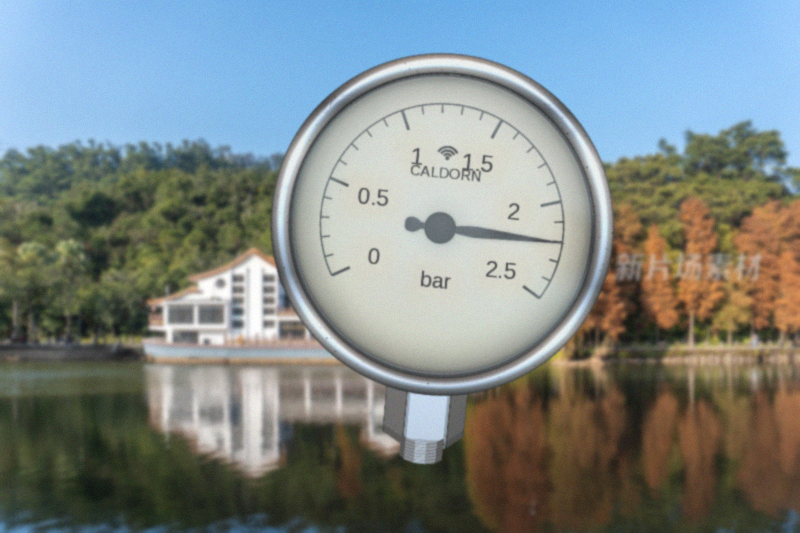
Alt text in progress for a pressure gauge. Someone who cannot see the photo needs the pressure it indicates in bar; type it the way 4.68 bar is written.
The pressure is 2.2 bar
